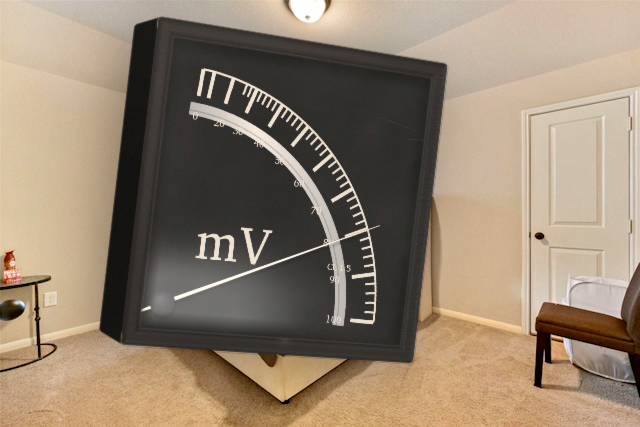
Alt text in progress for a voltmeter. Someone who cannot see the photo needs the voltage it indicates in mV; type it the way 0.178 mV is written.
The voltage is 80 mV
